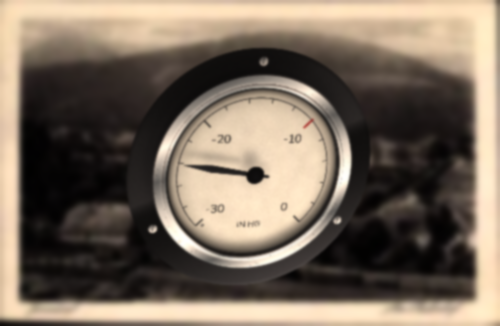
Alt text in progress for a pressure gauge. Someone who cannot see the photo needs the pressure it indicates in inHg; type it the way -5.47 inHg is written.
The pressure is -24 inHg
